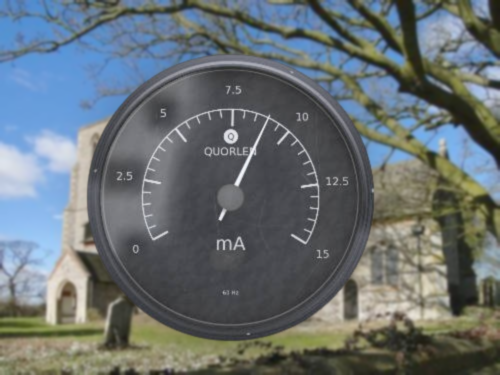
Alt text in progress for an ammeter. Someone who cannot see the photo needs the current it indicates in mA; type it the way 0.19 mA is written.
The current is 9 mA
